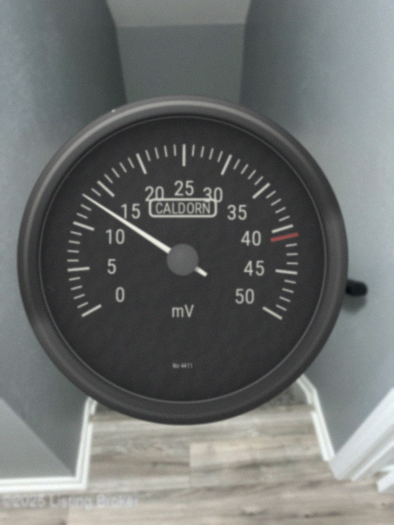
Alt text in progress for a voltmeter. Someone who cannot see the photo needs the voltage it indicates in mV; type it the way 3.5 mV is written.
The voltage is 13 mV
